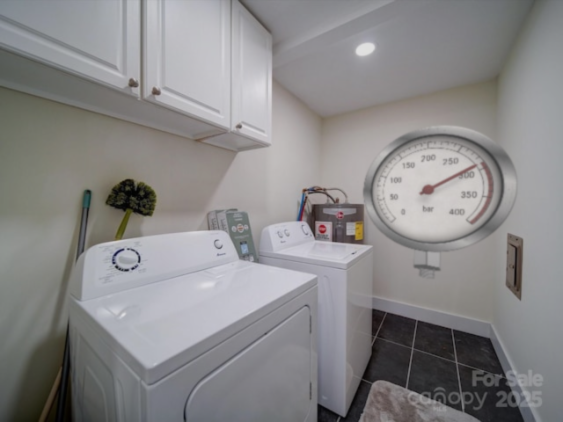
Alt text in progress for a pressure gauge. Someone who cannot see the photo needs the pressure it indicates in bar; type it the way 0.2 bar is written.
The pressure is 290 bar
